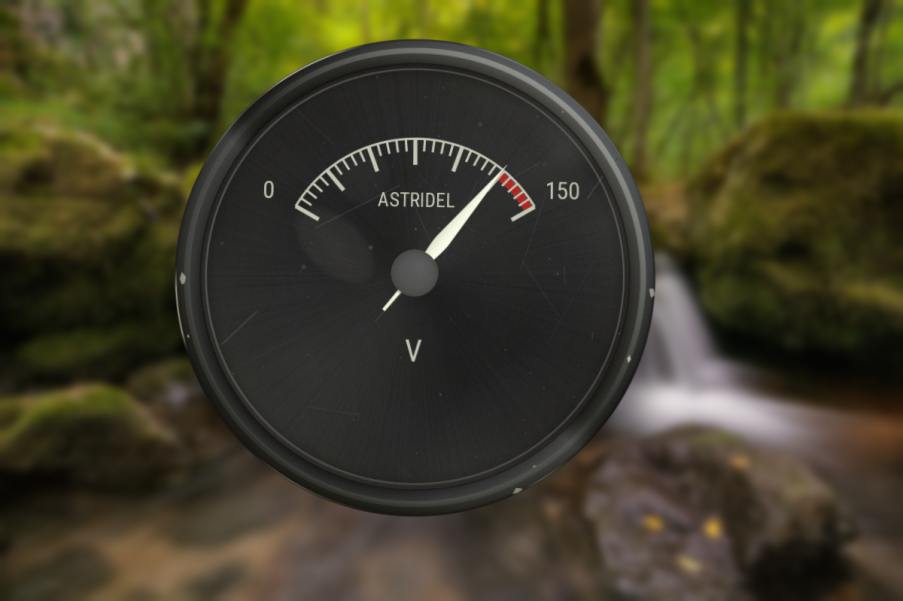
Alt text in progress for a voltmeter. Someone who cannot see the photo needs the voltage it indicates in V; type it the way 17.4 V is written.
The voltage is 125 V
